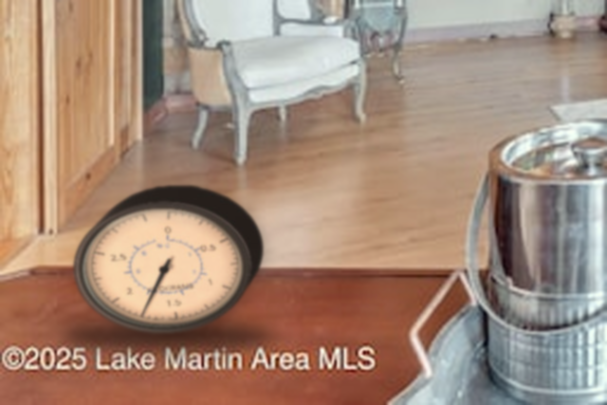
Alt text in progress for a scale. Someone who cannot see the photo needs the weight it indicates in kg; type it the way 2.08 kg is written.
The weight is 1.75 kg
